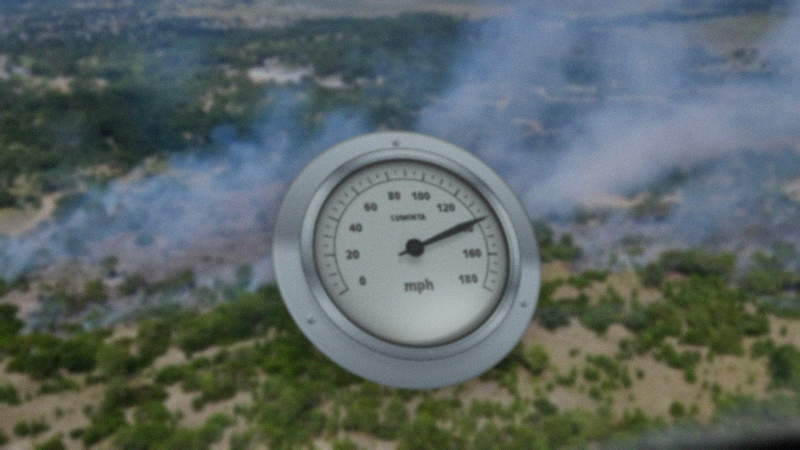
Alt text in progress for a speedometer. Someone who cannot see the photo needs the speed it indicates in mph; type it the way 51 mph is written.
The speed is 140 mph
